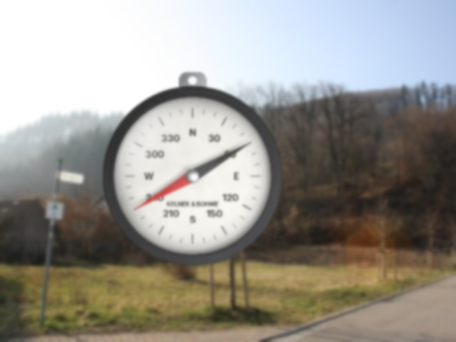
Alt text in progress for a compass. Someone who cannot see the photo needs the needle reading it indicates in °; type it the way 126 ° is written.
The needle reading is 240 °
